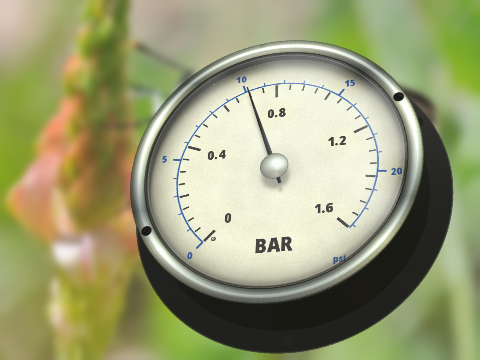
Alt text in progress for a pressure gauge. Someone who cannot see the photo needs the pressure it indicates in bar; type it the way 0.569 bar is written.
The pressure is 0.7 bar
